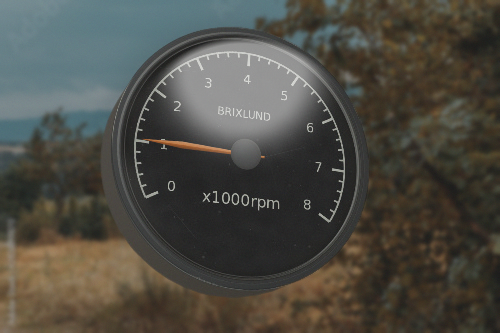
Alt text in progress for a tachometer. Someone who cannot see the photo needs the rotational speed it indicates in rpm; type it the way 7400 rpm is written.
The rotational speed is 1000 rpm
